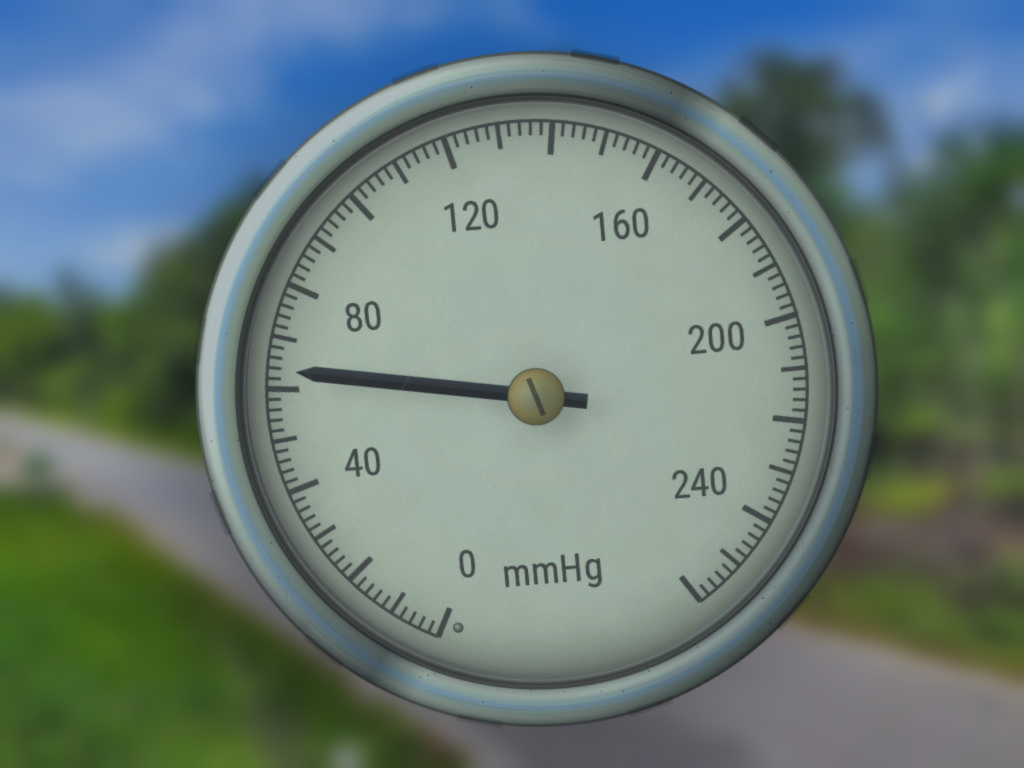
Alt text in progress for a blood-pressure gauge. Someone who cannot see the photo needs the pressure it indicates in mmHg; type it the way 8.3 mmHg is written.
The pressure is 64 mmHg
